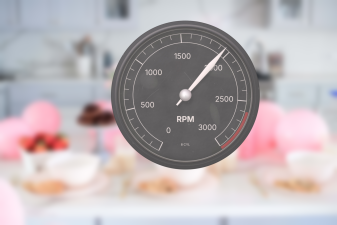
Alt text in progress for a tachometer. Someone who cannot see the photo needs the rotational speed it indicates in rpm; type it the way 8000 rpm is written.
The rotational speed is 1950 rpm
